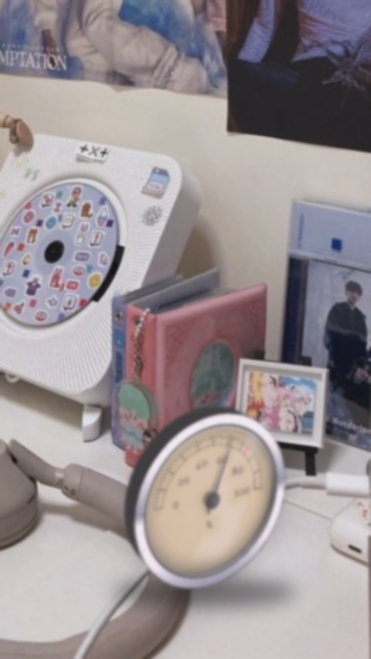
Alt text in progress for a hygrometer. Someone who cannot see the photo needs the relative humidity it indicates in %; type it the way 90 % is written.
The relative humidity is 60 %
